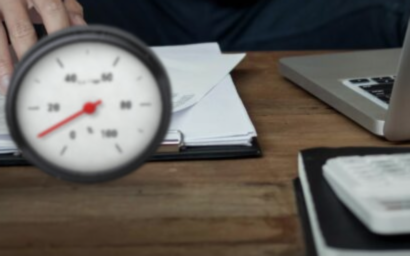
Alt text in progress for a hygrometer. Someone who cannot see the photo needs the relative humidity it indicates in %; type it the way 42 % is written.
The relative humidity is 10 %
